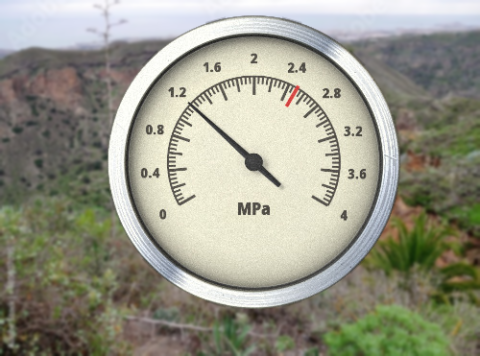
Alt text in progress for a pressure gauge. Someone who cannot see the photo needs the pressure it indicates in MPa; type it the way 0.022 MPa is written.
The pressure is 1.2 MPa
